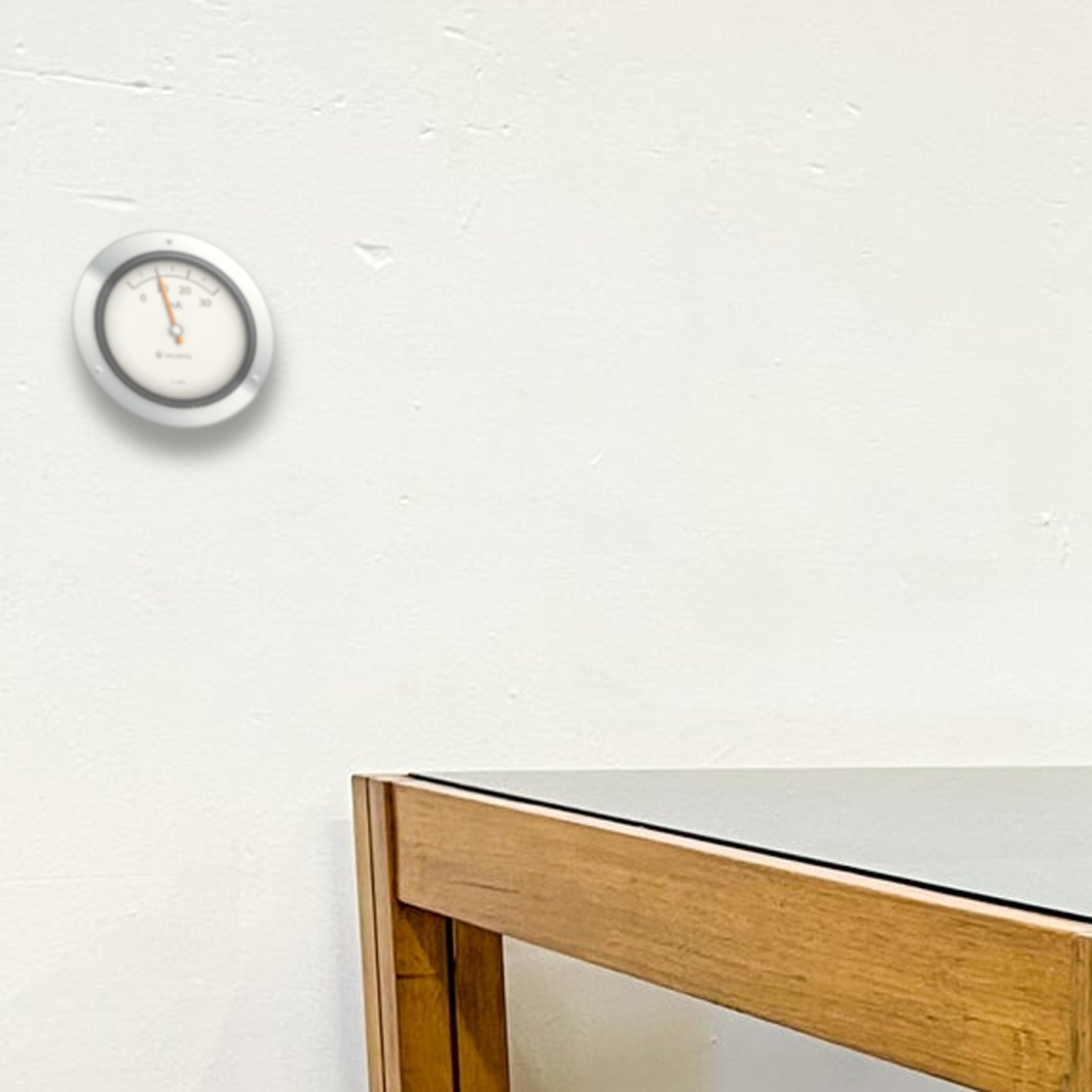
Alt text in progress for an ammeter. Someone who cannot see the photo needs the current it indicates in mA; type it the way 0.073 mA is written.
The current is 10 mA
